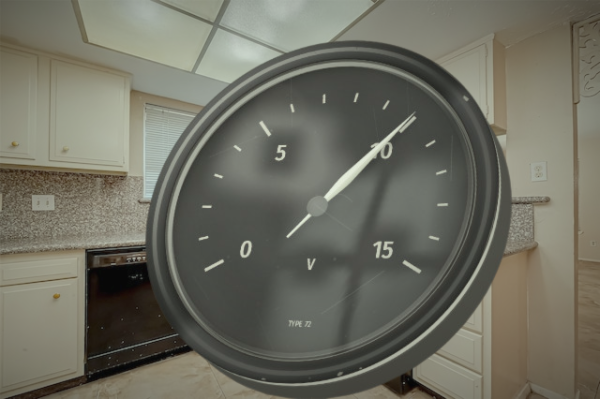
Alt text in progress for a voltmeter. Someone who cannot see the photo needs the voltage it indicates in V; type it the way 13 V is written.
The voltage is 10 V
